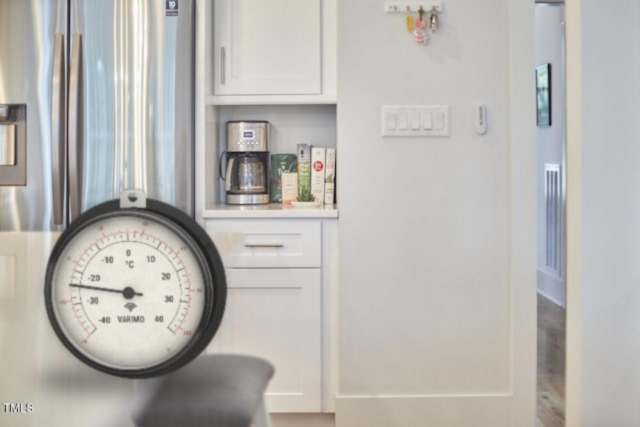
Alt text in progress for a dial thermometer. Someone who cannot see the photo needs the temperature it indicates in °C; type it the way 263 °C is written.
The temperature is -24 °C
